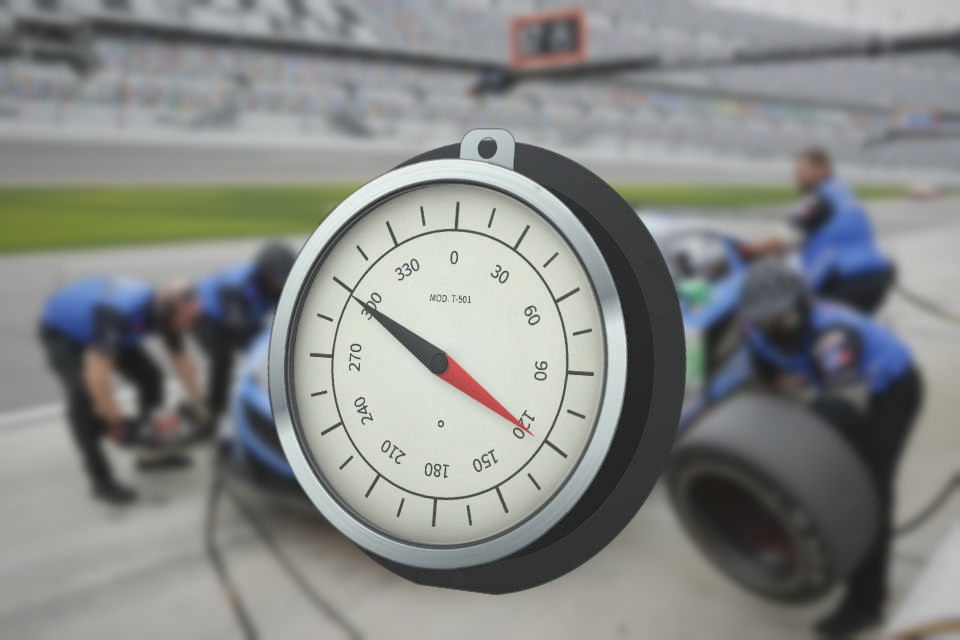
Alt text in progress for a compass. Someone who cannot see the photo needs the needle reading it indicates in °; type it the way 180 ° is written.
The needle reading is 120 °
